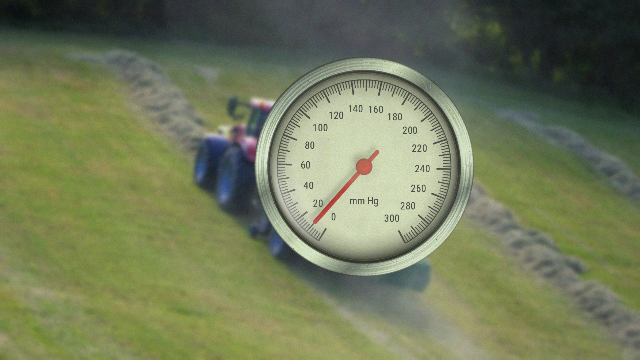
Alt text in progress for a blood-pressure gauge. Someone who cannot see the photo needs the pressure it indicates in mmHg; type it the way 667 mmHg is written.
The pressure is 10 mmHg
